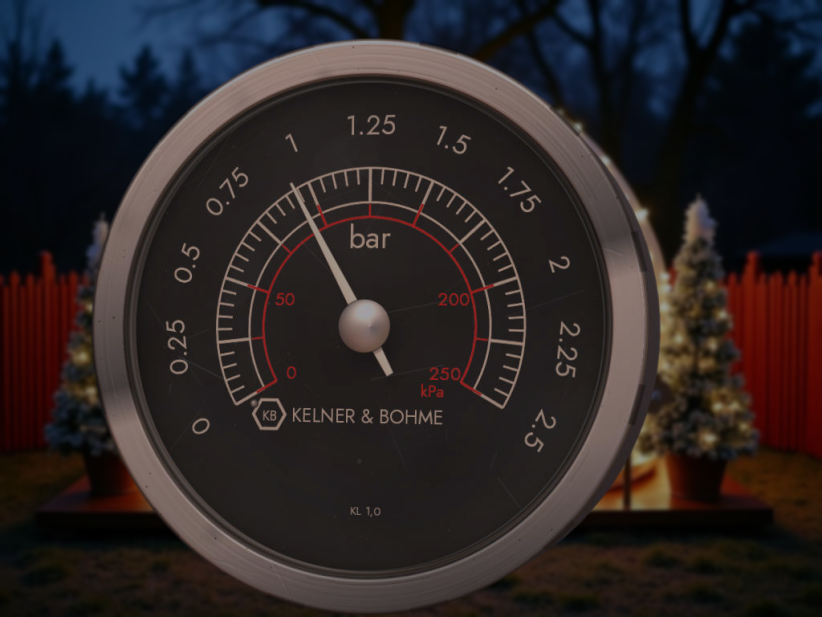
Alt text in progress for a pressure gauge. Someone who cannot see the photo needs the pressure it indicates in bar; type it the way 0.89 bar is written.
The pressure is 0.95 bar
